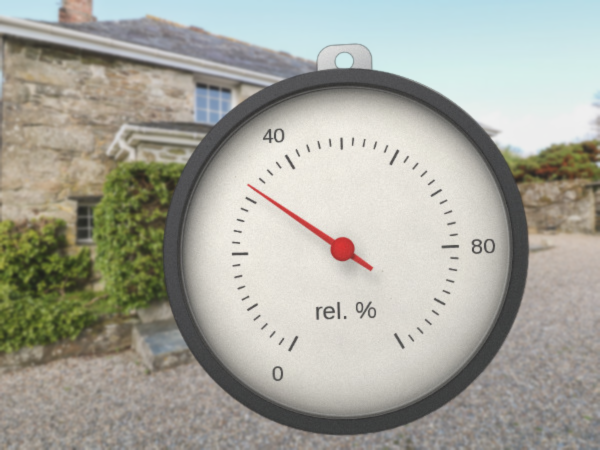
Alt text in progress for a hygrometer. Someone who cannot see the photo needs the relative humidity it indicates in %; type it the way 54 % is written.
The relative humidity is 32 %
